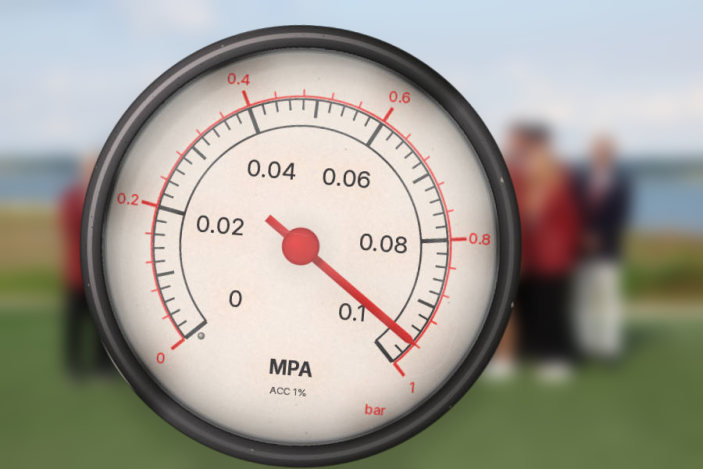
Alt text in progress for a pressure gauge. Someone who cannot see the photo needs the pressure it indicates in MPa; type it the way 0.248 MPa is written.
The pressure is 0.096 MPa
